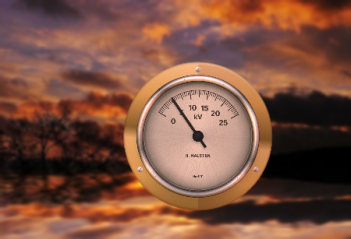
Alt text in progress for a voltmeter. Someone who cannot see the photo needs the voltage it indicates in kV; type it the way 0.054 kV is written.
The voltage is 5 kV
